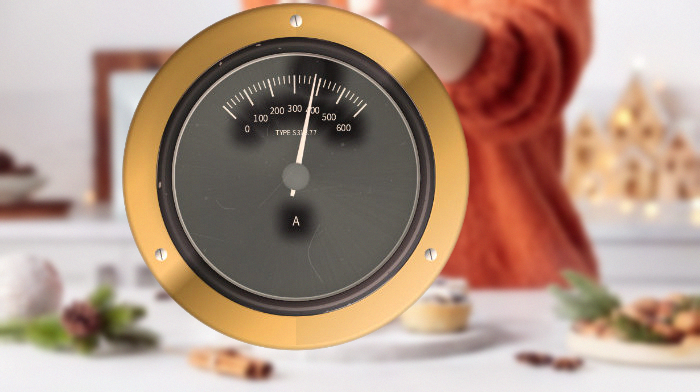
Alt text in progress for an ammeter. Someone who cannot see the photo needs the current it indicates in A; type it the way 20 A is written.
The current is 380 A
